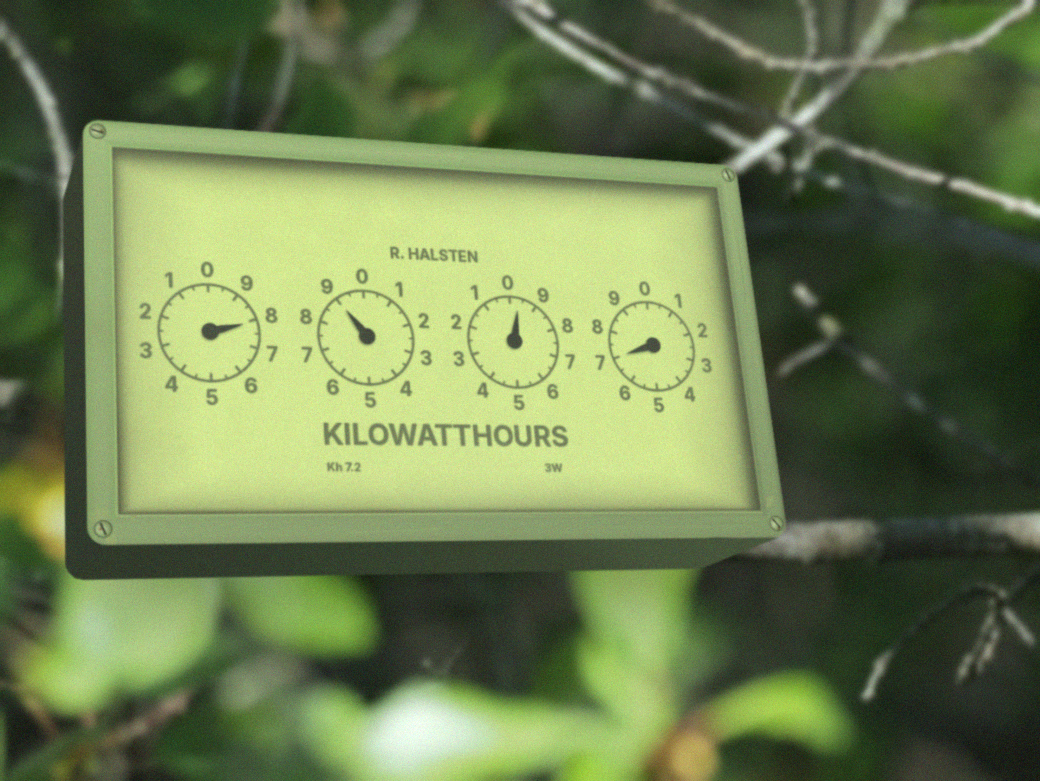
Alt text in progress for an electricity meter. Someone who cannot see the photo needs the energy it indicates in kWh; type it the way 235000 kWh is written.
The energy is 7897 kWh
